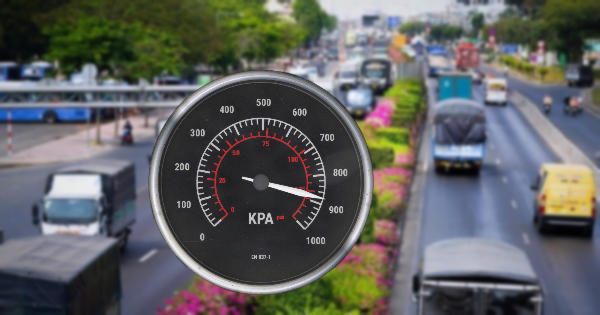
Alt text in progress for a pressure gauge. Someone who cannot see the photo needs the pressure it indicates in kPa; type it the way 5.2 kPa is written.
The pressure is 880 kPa
